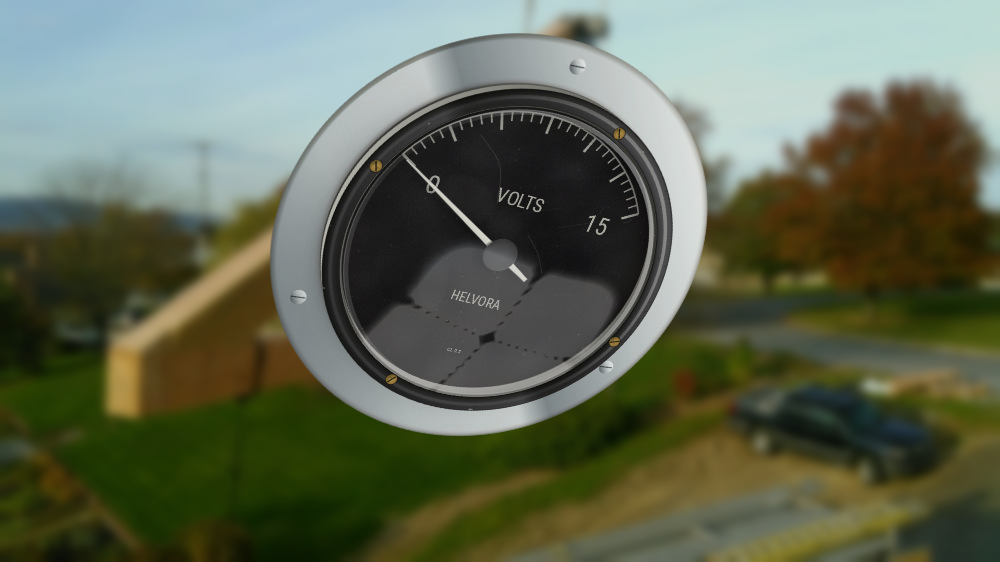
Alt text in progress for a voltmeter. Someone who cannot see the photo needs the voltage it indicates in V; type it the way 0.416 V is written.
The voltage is 0 V
